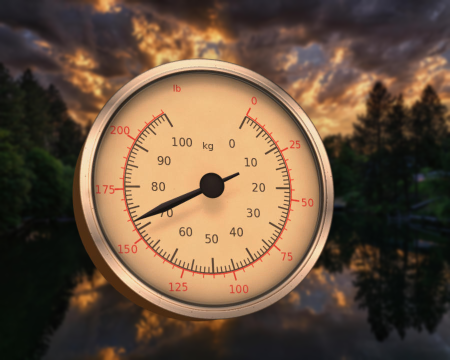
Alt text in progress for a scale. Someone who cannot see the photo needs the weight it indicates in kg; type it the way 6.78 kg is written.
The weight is 72 kg
